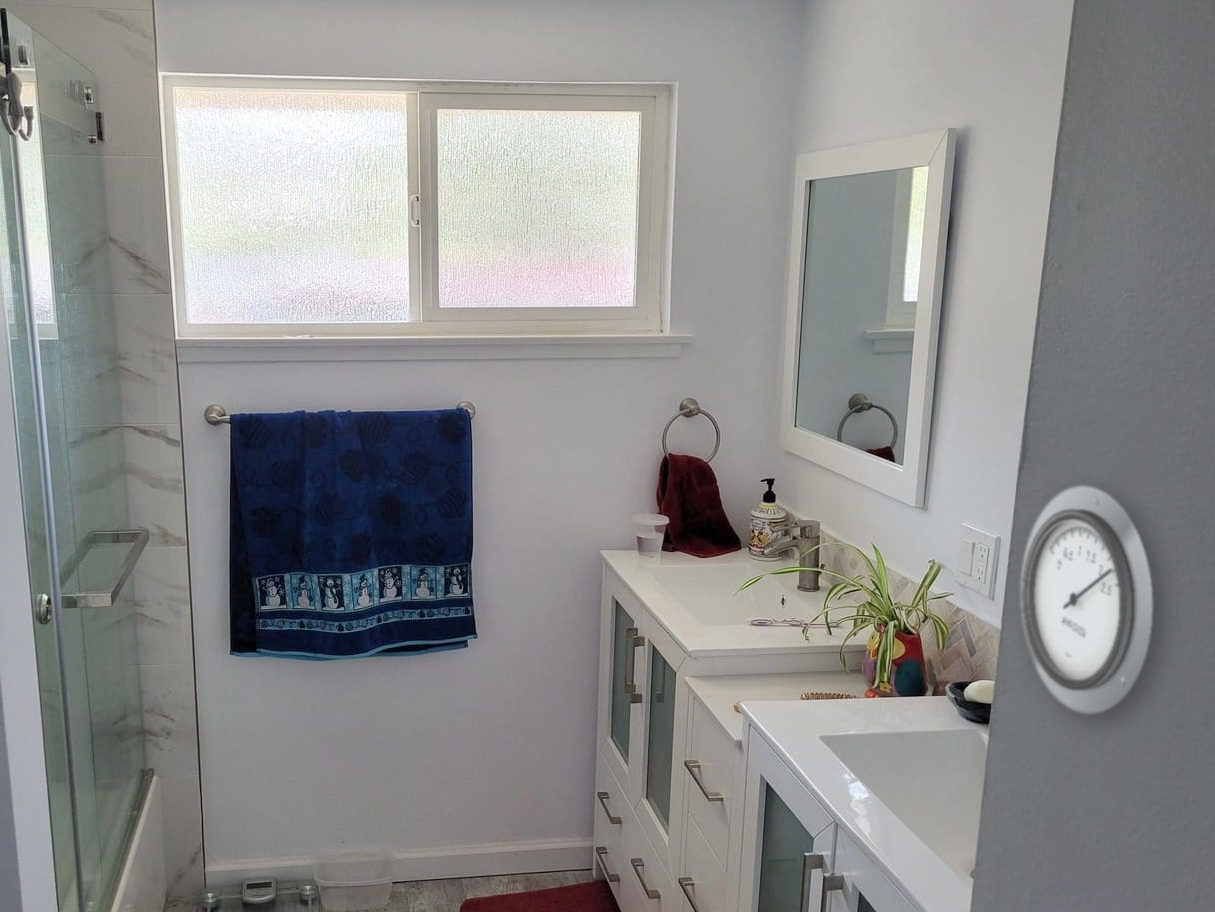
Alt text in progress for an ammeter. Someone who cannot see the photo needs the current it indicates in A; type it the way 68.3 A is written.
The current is 2.25 A
